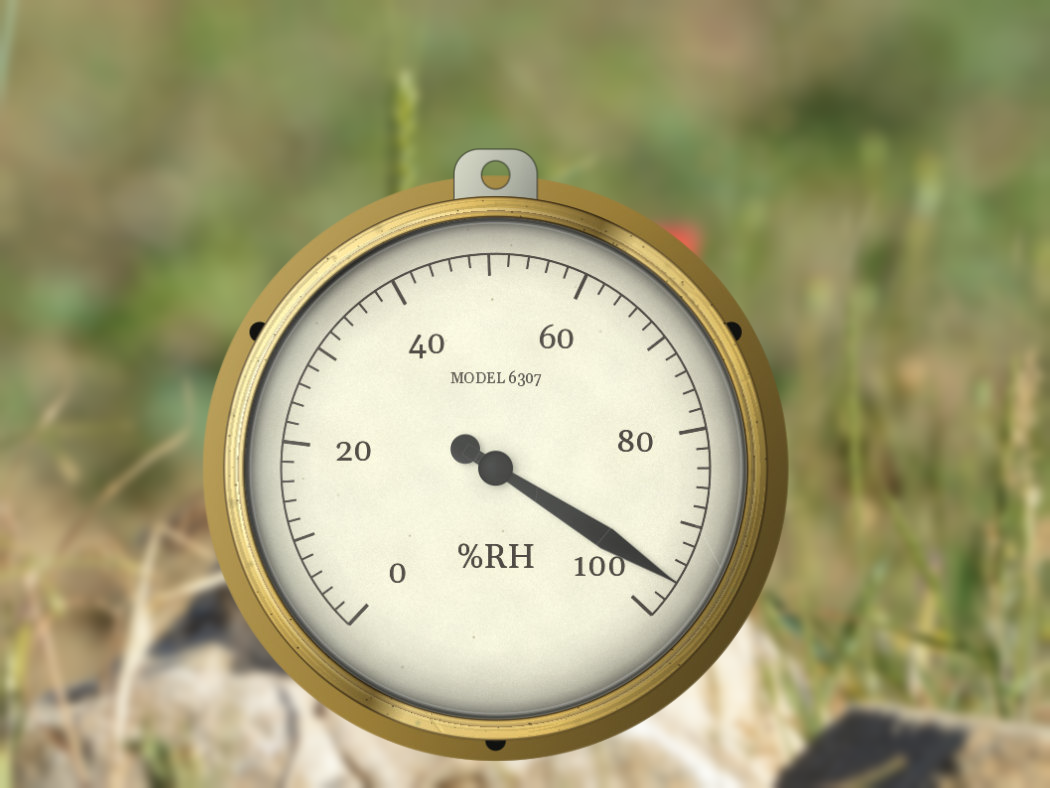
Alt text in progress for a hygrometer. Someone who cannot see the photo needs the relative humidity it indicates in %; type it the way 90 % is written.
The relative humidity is 96 %
